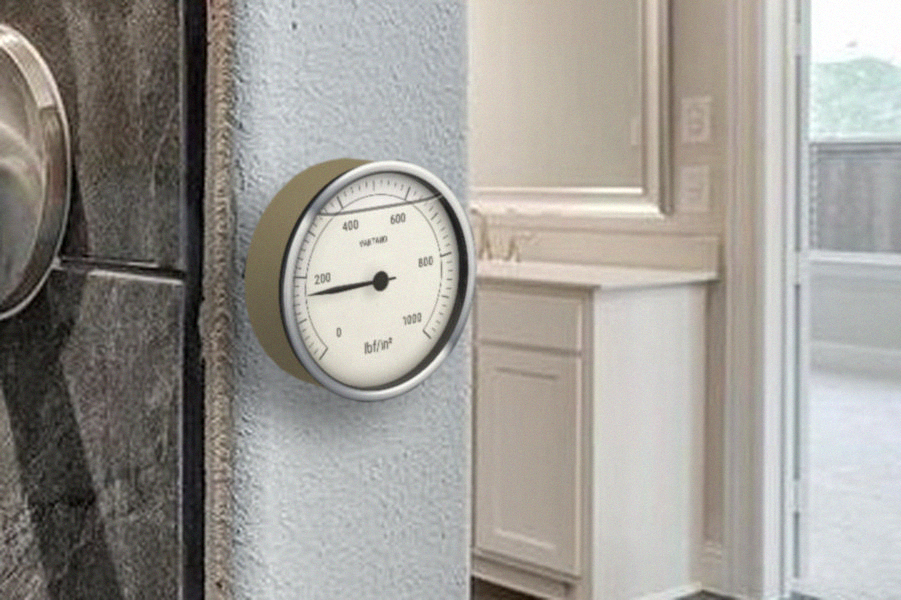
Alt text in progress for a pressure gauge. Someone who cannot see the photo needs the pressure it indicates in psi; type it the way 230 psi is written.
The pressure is 160 psi
